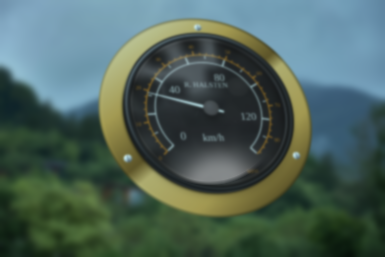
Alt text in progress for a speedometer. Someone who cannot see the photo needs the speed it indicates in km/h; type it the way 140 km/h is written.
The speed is 30 km/h
